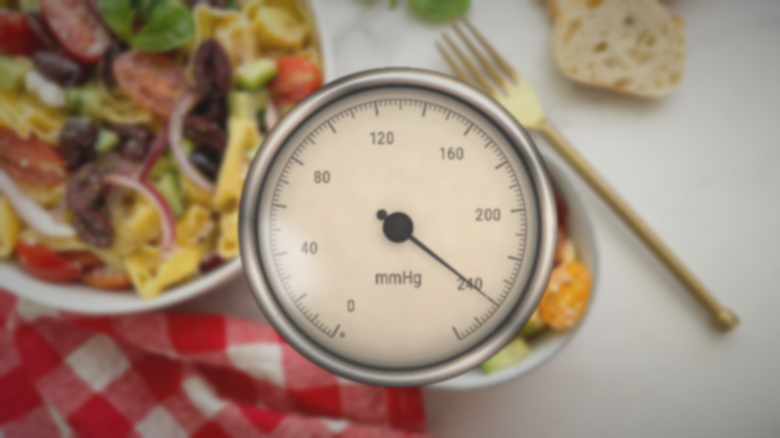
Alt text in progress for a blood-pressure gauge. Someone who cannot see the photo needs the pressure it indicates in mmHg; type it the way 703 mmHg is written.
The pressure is 240 mmHg
